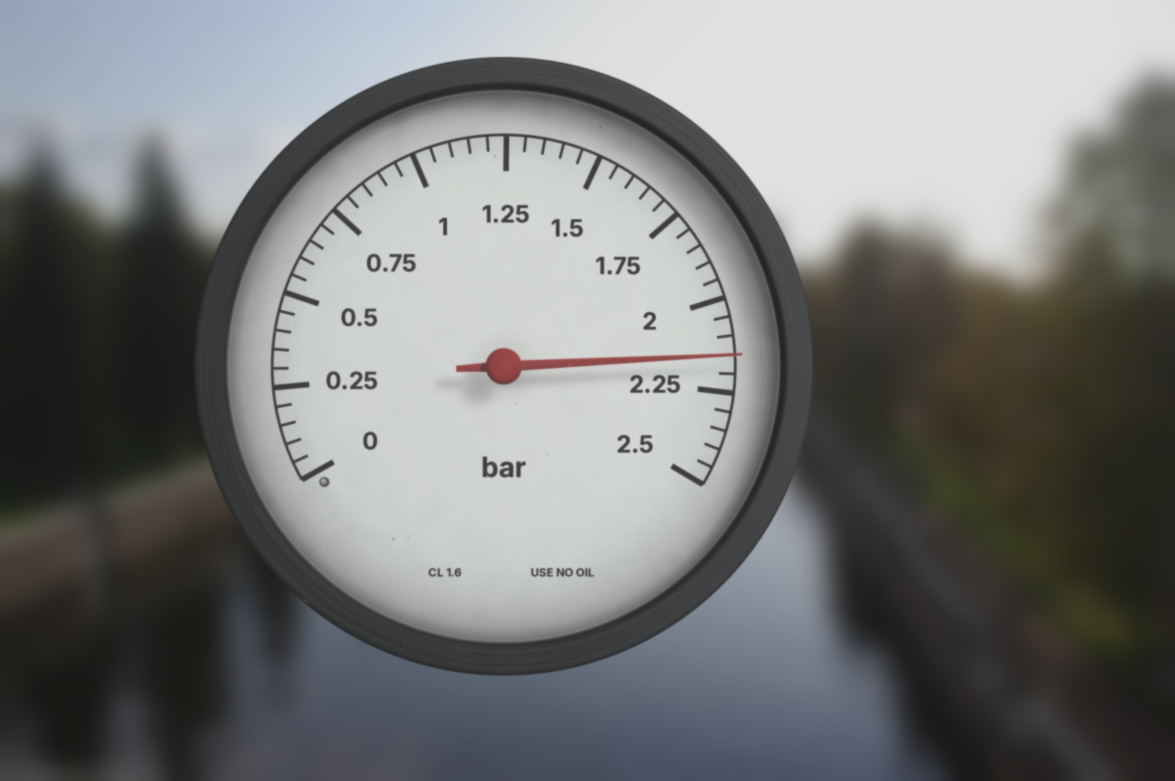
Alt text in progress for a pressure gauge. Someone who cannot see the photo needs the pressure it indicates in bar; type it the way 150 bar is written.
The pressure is 2.15 bar
